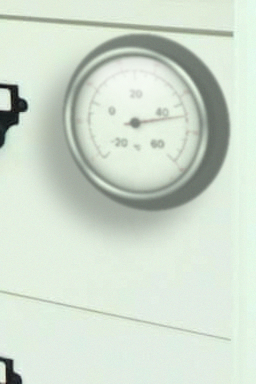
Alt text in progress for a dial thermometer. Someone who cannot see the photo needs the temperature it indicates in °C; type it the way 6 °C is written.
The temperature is 44 °C
